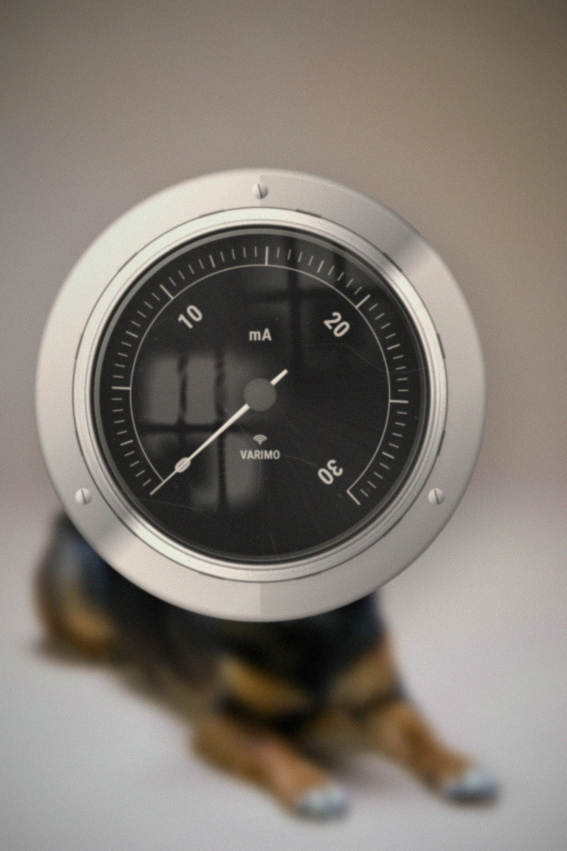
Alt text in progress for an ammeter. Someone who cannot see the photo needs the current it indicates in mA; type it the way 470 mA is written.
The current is 0 mA
